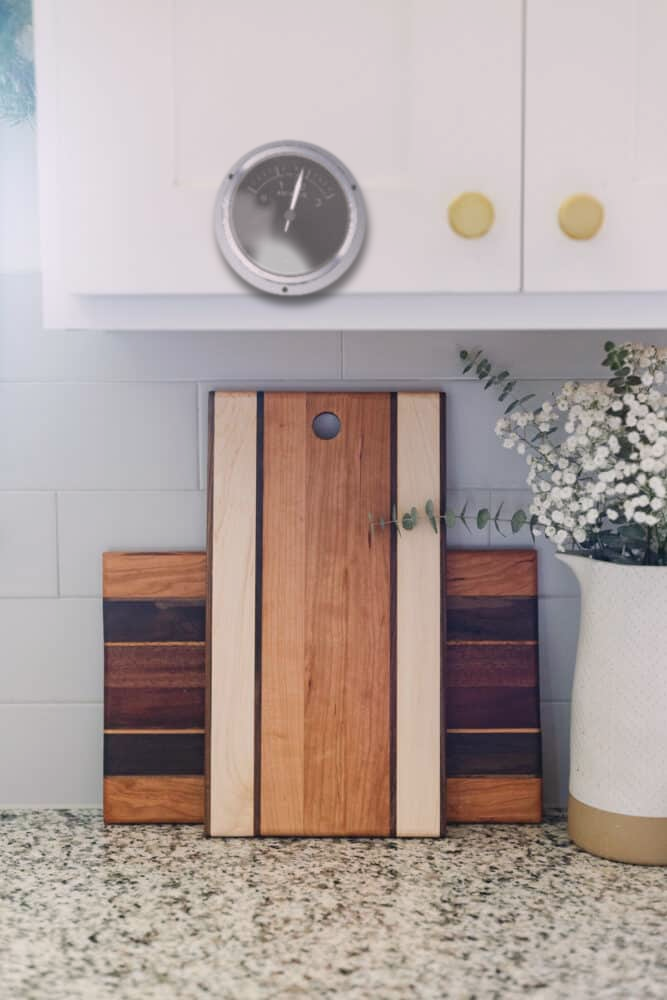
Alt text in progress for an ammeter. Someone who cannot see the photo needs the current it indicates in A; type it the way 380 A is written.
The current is 1.8 A
